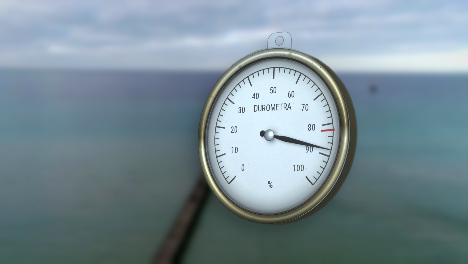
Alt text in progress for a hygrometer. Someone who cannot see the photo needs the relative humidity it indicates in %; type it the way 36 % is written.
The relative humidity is 88 %
